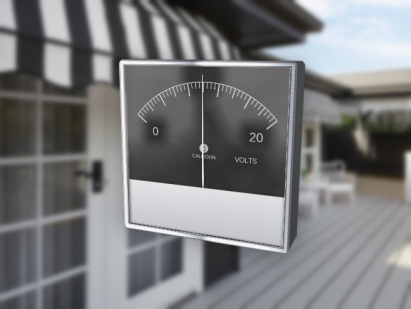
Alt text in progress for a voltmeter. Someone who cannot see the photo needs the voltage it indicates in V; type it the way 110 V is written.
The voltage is 10 V
